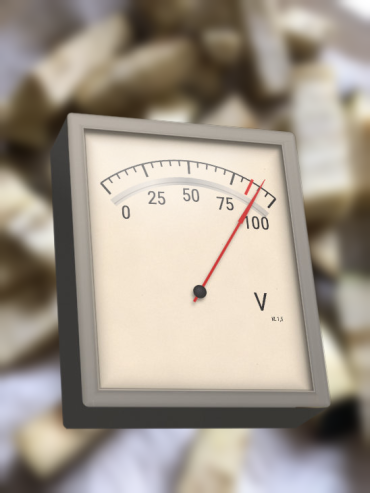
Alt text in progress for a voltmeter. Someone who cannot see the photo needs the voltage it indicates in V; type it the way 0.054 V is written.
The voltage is 90 V
